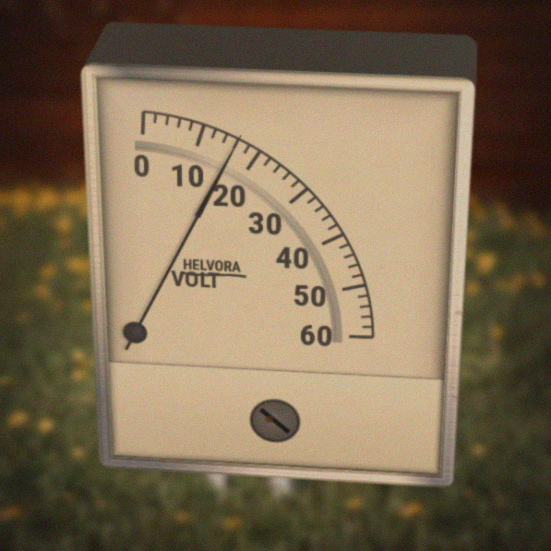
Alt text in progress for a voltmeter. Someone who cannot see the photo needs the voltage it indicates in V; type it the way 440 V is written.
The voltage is 16 V
